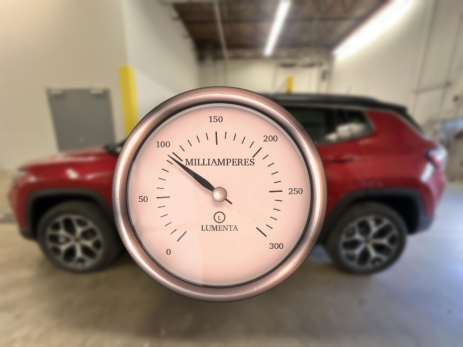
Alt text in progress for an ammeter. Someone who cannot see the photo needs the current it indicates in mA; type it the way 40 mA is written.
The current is 95 mA
